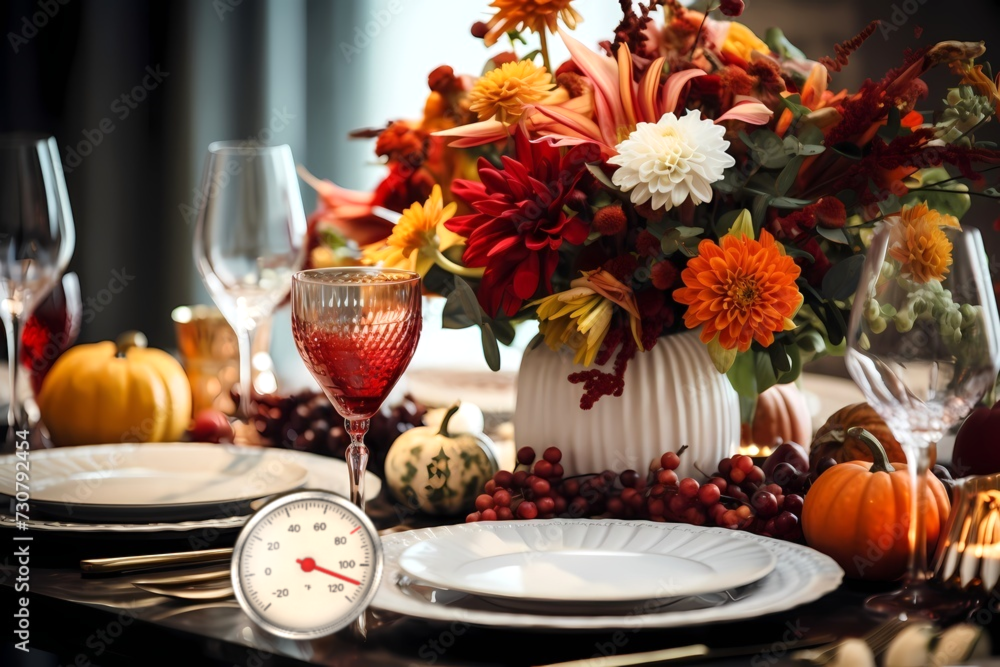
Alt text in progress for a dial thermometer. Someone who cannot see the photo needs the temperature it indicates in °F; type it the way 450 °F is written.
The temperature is 110 °F
